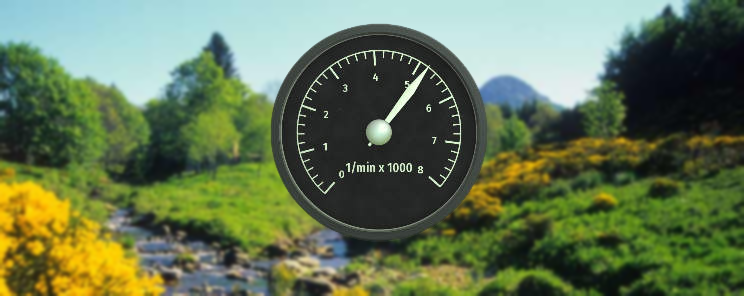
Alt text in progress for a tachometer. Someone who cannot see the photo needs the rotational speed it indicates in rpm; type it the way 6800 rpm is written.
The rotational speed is 5200 rpm
